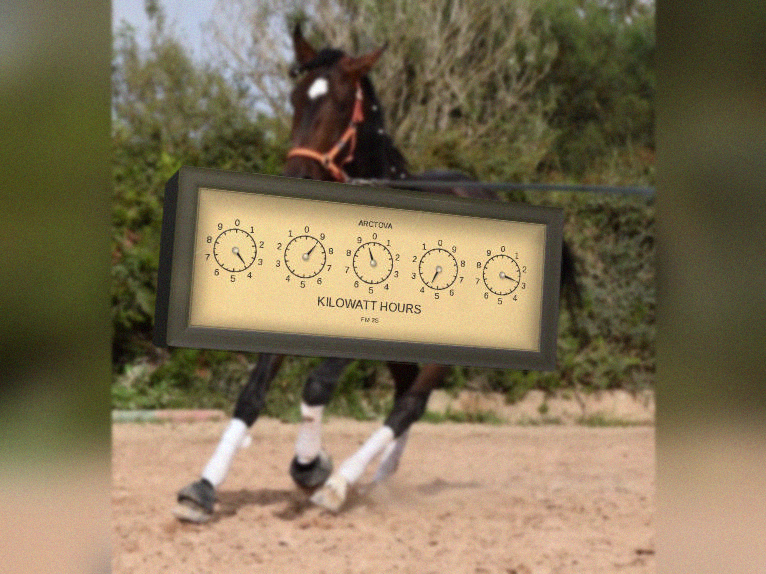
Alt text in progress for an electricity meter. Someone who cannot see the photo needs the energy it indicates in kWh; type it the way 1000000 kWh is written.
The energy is 38943 kWh
